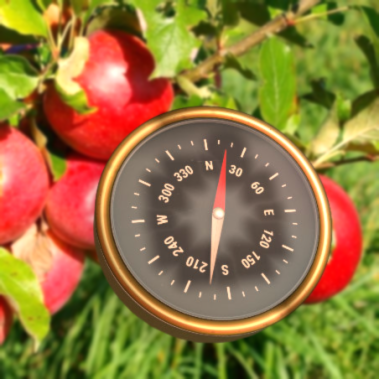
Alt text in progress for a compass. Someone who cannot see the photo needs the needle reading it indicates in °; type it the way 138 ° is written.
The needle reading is 15 °
